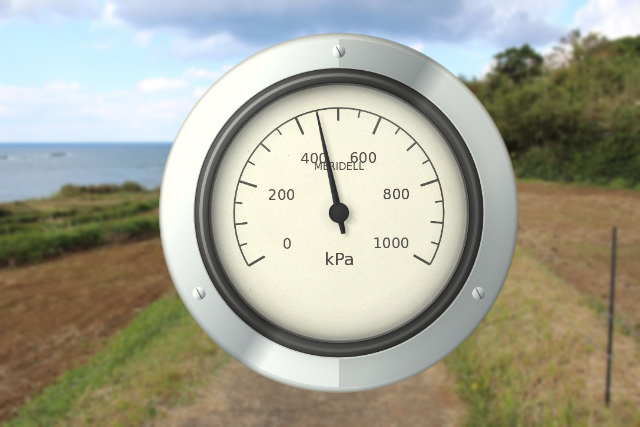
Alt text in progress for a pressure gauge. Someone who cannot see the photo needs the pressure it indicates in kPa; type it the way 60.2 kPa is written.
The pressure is 450 kPa
